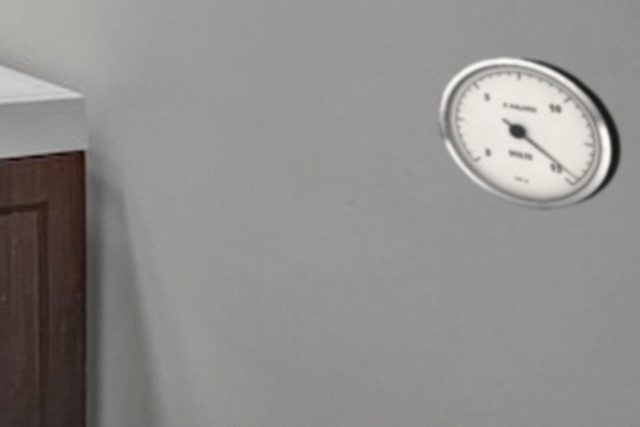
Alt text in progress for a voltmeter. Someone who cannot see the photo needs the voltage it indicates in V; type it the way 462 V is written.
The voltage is 14.5 V
